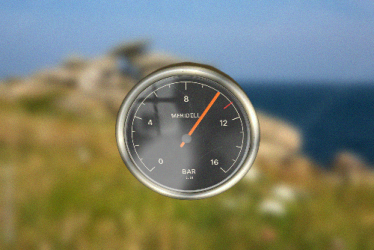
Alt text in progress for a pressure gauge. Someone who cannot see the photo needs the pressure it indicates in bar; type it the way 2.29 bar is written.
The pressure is 10 bar
